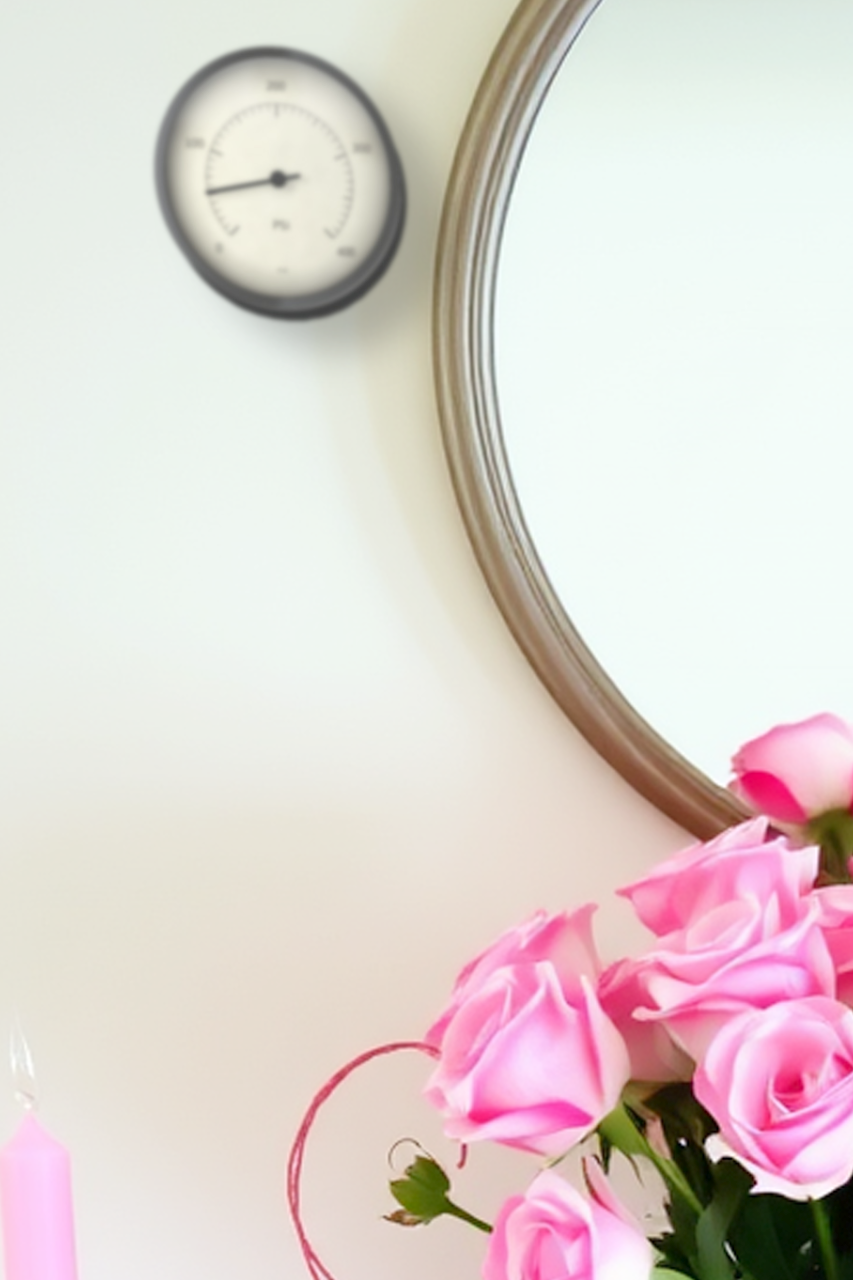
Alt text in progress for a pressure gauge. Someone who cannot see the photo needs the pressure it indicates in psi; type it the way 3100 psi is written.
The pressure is 50 psi
